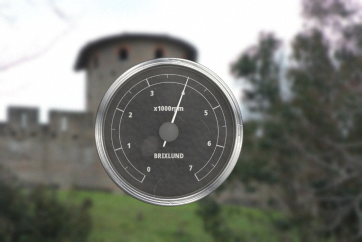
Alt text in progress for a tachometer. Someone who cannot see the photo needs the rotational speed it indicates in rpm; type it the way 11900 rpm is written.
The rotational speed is 4000 rpm
